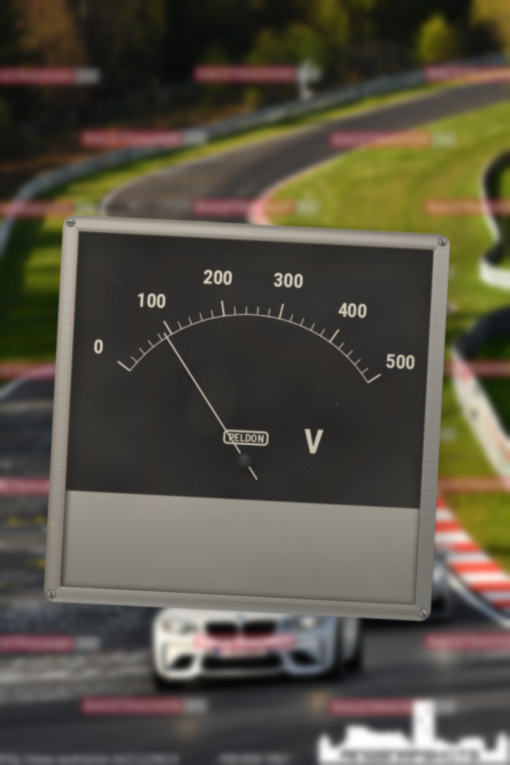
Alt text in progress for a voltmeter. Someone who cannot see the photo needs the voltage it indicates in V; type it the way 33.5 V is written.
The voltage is 90 V
